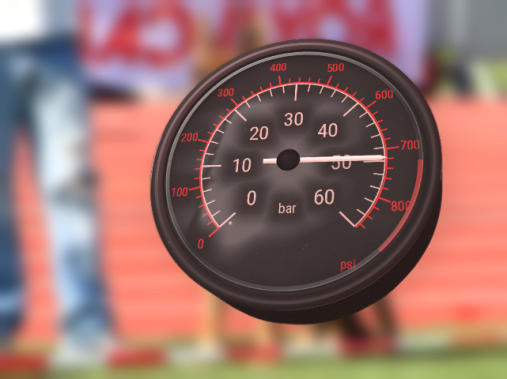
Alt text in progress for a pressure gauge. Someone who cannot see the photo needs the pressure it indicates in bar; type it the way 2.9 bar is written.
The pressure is 50 bar
